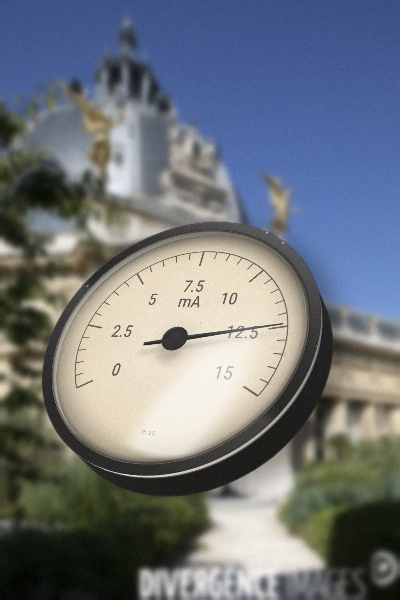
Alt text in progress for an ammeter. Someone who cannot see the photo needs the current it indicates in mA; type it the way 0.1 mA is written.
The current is 12.5 mA
